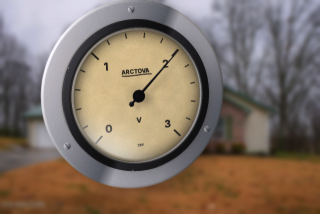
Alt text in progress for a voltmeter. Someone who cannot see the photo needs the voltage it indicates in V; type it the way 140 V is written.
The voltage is 2 V
